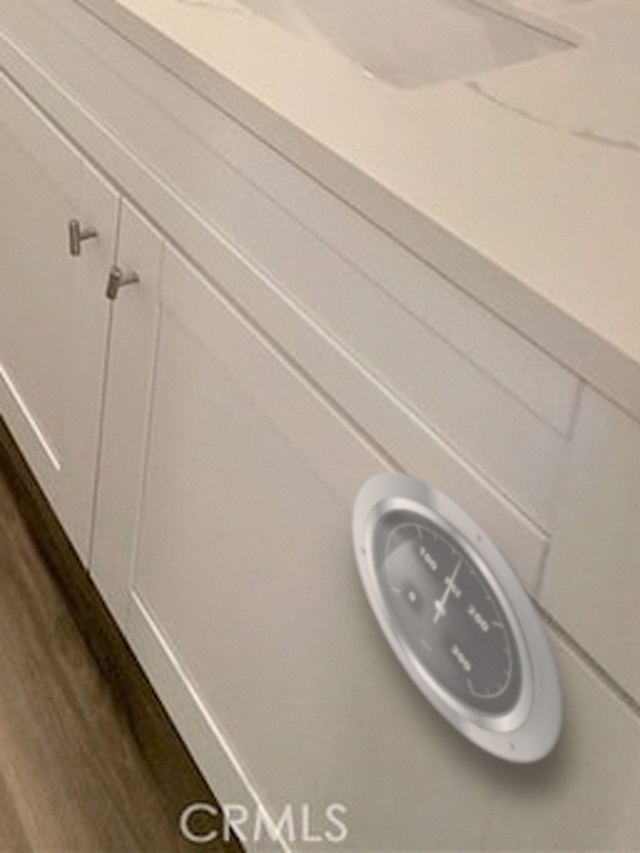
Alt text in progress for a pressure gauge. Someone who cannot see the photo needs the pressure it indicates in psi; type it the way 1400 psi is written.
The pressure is 150 psi
